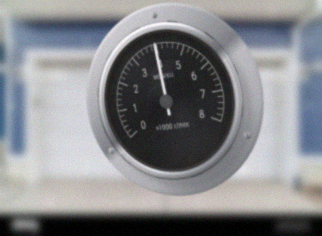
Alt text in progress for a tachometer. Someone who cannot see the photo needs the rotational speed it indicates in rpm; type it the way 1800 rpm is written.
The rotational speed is 4000 rpm
